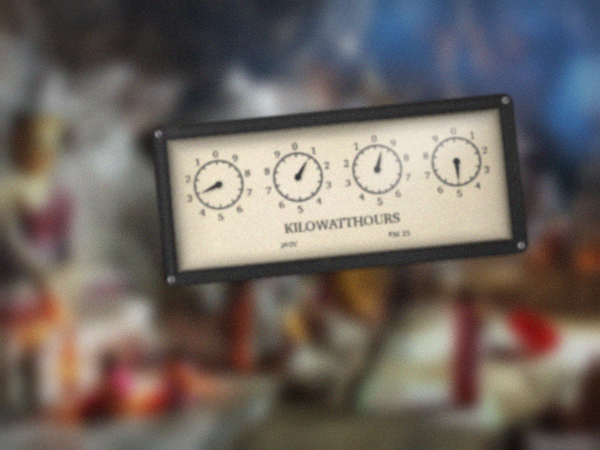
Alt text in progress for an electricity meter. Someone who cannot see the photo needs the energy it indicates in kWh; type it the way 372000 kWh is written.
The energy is 3095 kWh
